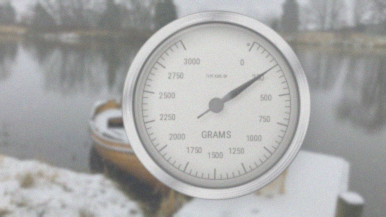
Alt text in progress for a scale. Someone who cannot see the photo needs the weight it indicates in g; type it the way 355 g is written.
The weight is 250 g
